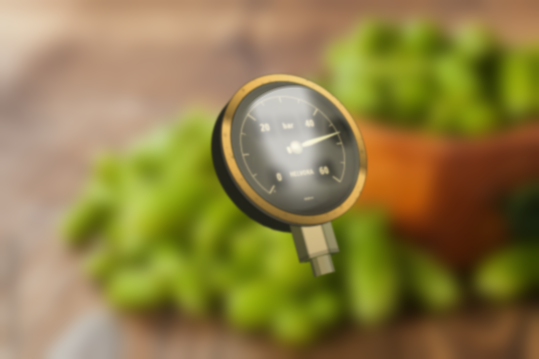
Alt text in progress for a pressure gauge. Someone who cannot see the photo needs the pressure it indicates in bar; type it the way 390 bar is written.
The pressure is 47.5 bar
